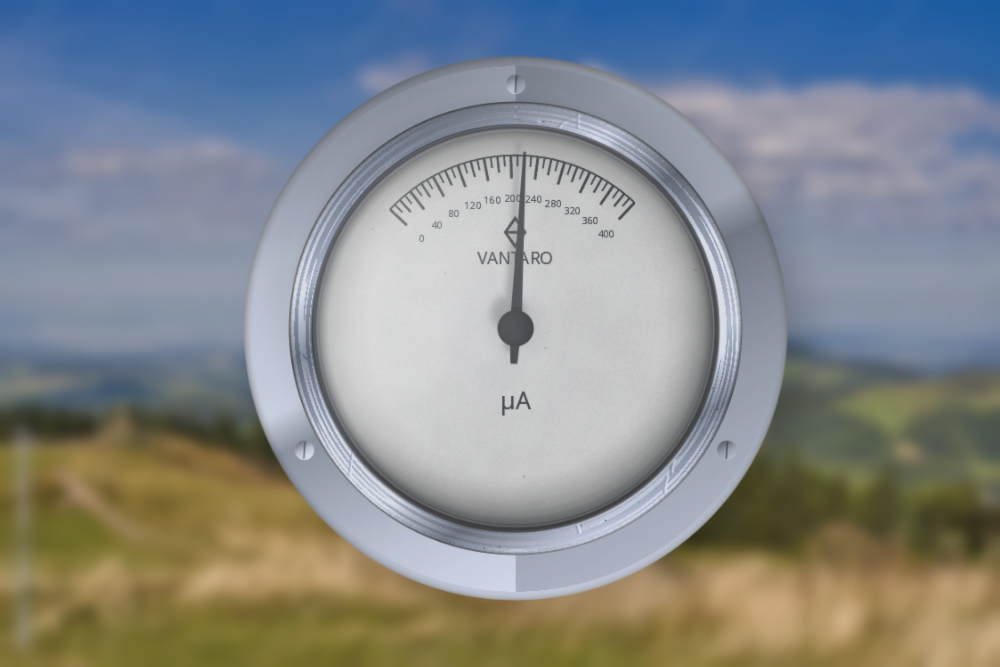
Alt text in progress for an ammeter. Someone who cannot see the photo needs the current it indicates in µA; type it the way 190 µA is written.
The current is 220 µA
